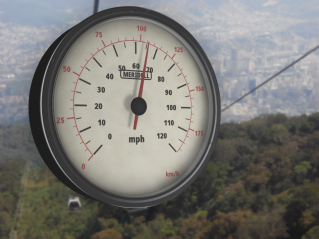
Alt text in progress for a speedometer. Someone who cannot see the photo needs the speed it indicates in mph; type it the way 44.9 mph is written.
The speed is 65 mph
